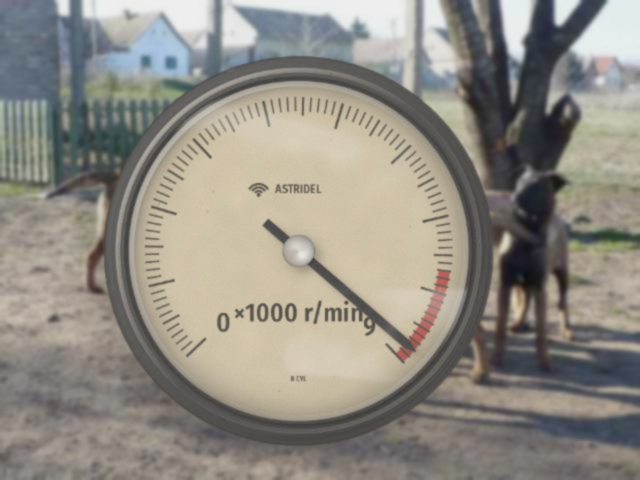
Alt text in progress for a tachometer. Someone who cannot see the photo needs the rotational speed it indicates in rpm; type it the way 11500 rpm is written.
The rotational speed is 8800 rpm
